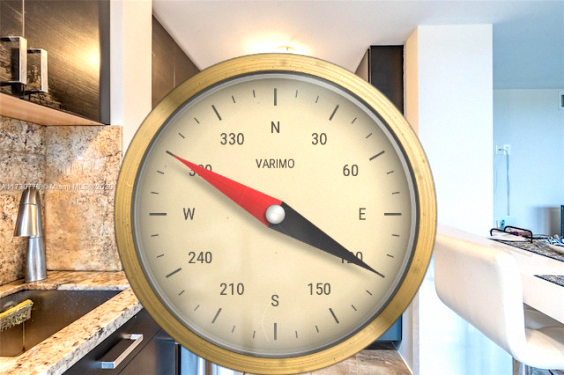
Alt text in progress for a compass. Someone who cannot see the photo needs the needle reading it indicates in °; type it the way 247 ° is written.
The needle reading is 300 °
